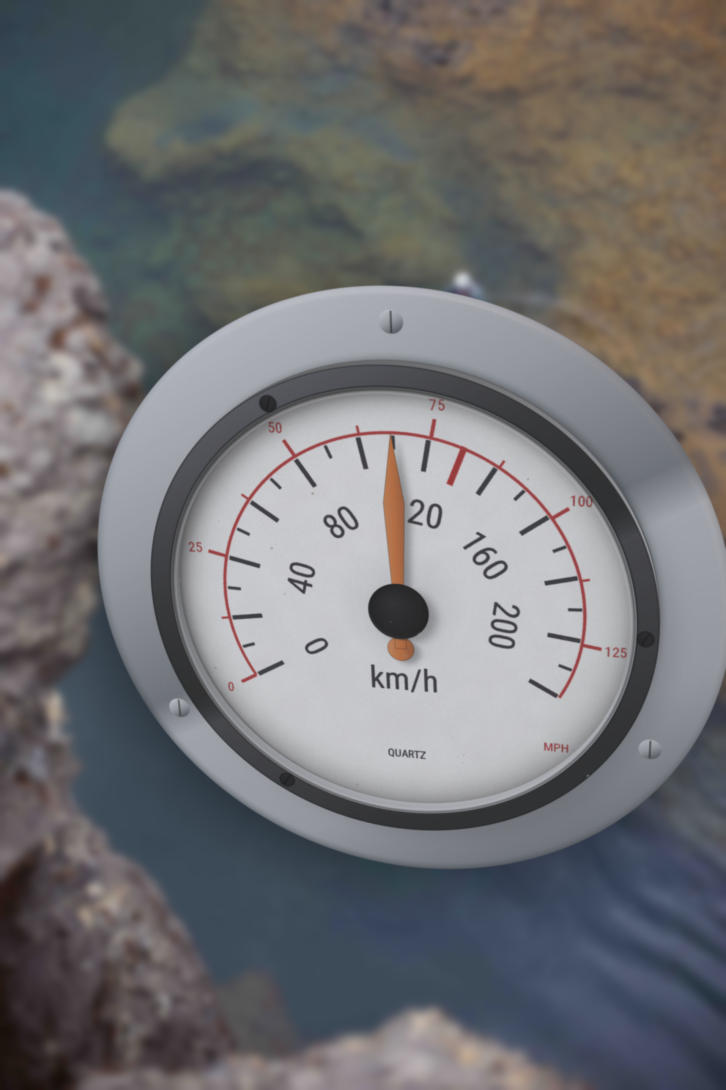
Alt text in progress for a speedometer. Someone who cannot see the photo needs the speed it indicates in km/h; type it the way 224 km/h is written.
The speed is 110 km/h
